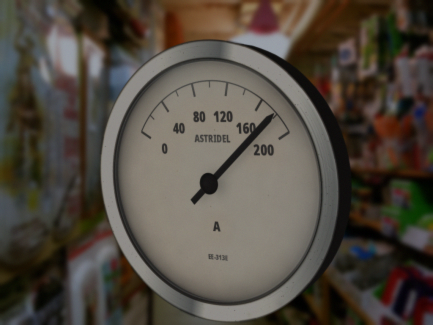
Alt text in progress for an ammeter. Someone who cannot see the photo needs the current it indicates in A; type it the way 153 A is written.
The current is 180 A
